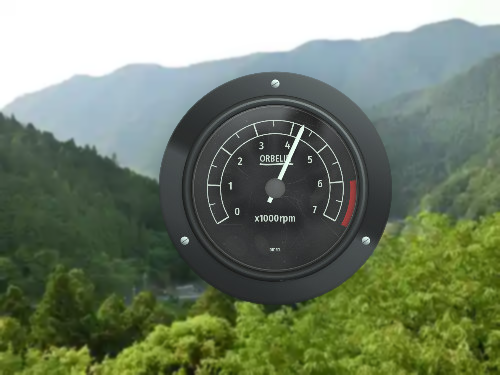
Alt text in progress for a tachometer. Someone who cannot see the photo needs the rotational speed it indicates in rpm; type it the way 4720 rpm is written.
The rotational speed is 4250 rpm
